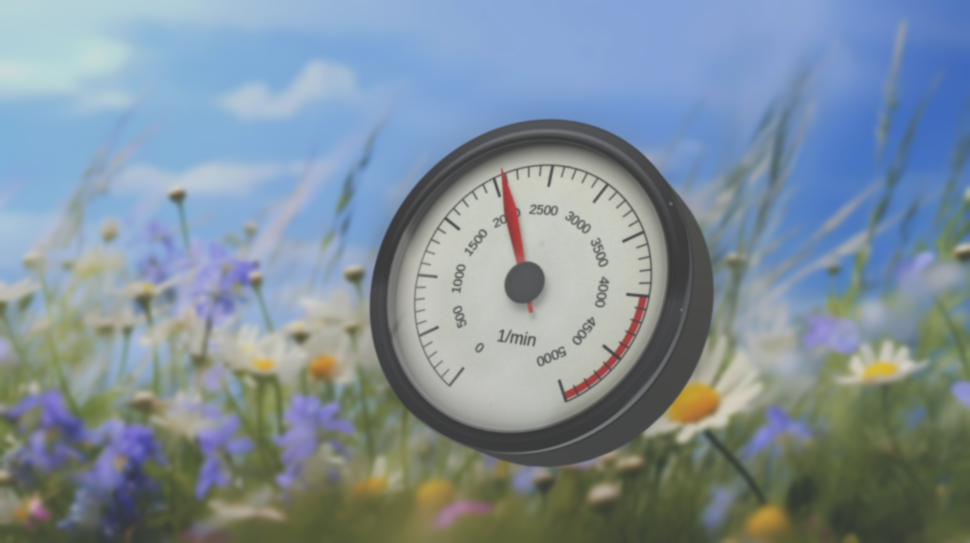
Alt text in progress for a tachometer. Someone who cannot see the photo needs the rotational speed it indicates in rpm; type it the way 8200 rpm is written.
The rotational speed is 2100 rpm
